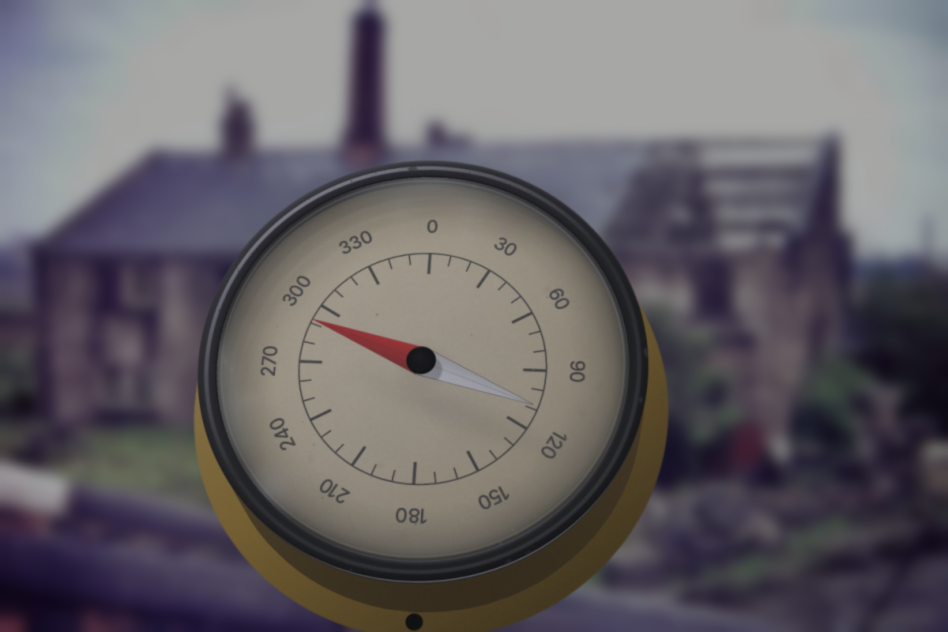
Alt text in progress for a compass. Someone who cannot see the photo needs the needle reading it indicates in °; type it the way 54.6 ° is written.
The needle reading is 290 °
